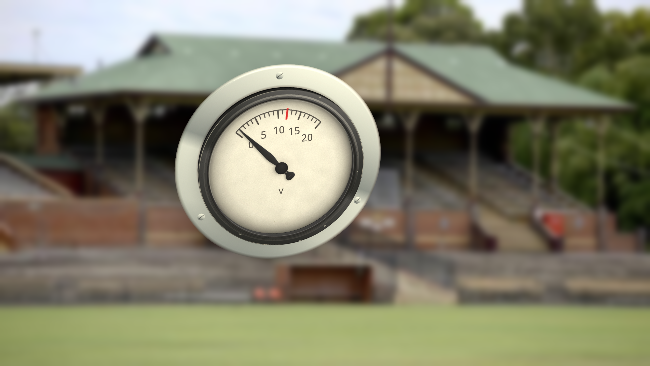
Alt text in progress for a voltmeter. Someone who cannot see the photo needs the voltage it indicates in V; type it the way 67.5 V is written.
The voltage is 1 V
